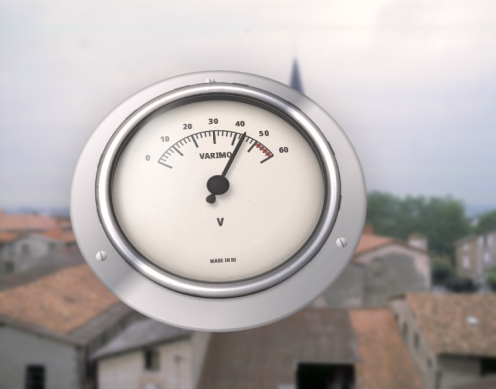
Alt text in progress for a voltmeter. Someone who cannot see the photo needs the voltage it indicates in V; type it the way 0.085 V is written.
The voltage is 44 V
